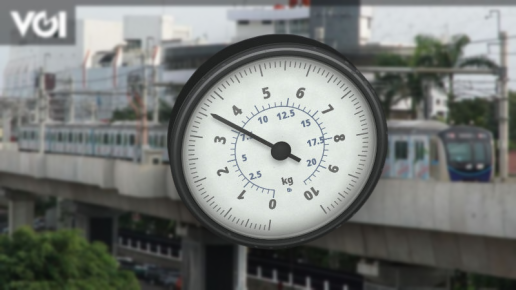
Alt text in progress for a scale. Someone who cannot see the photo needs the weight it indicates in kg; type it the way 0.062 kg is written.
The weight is 3.6 kg
